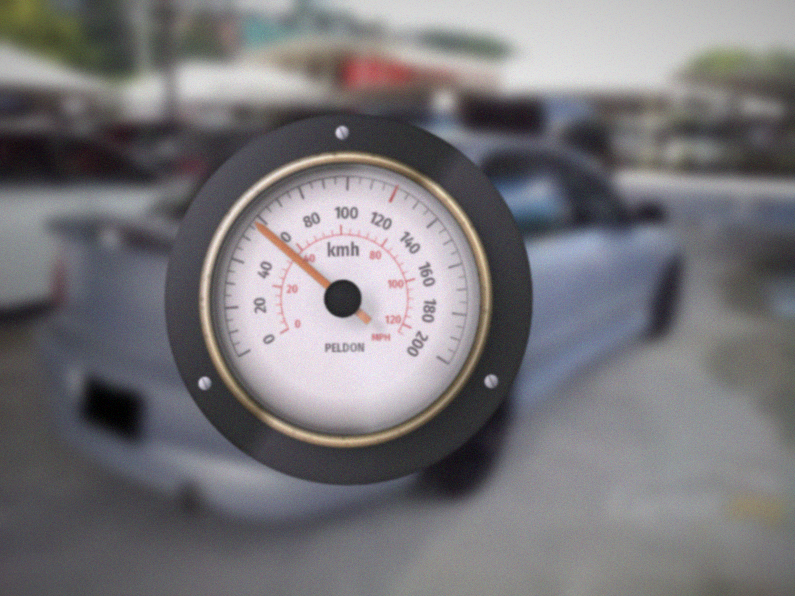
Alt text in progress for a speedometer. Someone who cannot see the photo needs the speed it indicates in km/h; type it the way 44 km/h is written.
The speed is 57.5 km/h
